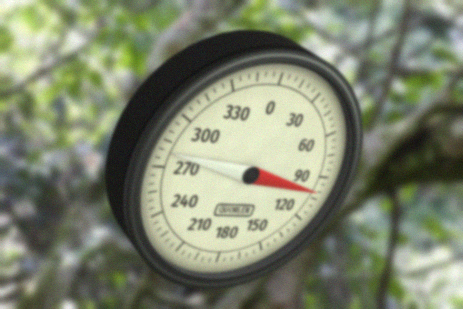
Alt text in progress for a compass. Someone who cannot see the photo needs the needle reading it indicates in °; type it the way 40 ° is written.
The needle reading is 100 °
